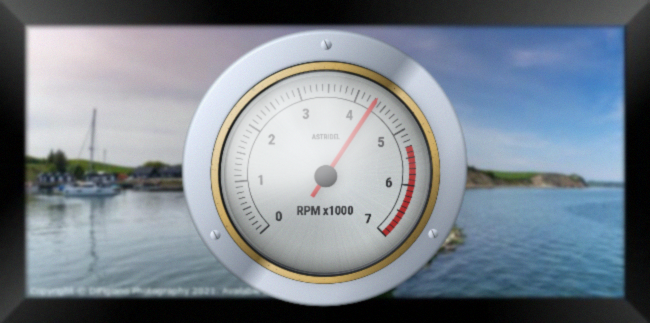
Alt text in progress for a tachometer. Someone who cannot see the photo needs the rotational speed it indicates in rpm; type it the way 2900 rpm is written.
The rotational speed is 4300 rpm
